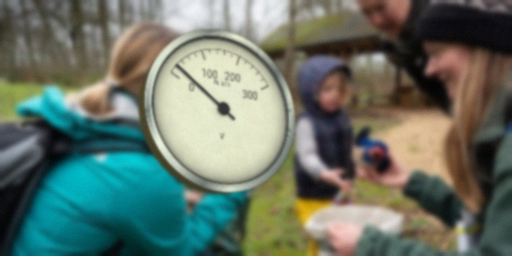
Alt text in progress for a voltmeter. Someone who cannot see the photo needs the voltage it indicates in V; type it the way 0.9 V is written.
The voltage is 20 V
